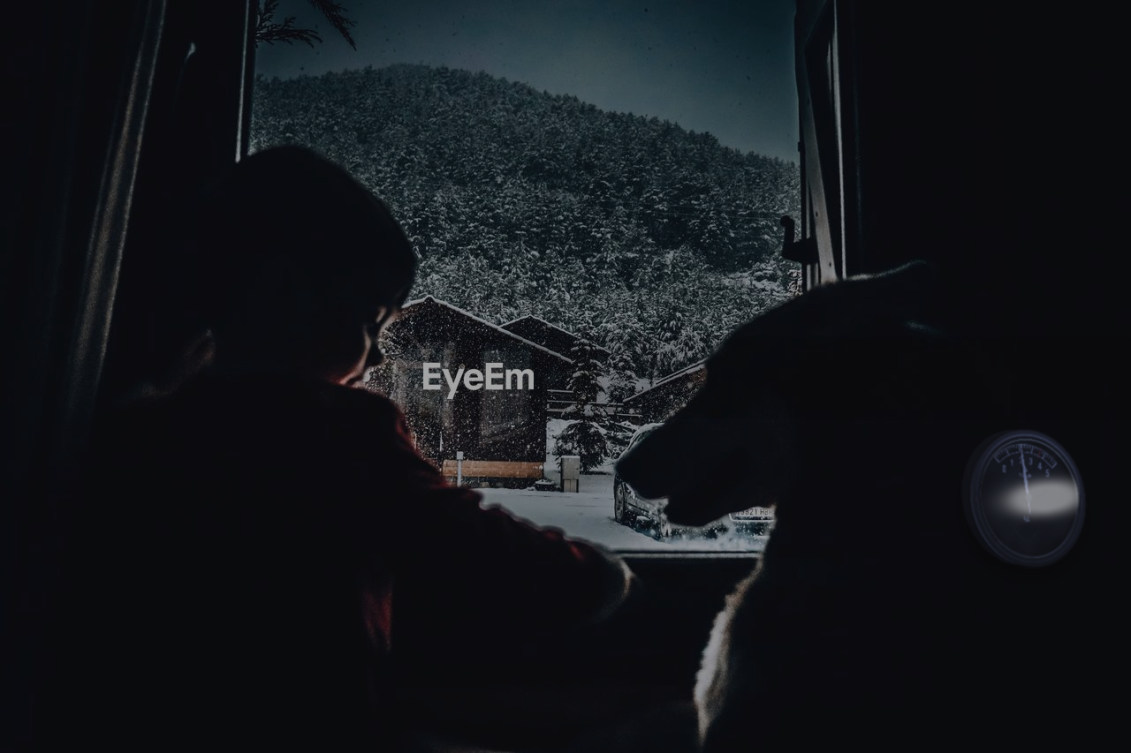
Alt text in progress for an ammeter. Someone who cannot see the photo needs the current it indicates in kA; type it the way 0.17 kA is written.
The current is 2 kA
